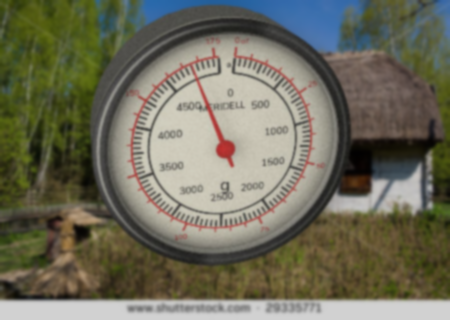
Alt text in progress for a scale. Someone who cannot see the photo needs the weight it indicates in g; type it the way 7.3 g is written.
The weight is 4750 g
